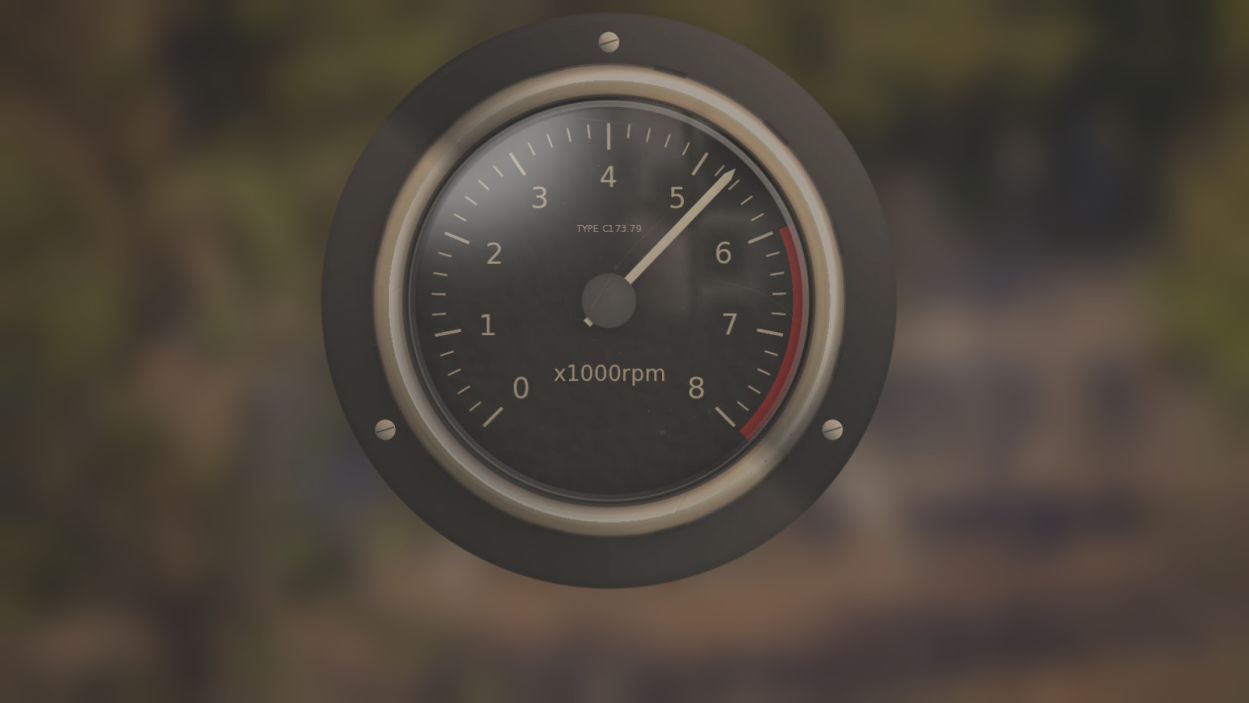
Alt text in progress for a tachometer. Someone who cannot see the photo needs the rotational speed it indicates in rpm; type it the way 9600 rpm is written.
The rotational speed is 5300 rpm
